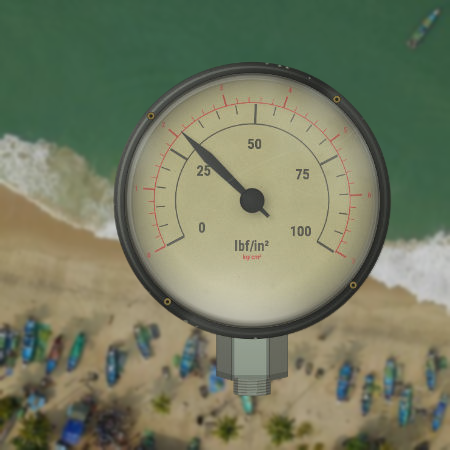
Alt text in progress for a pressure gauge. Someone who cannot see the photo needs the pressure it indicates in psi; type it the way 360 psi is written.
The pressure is 30 psi
